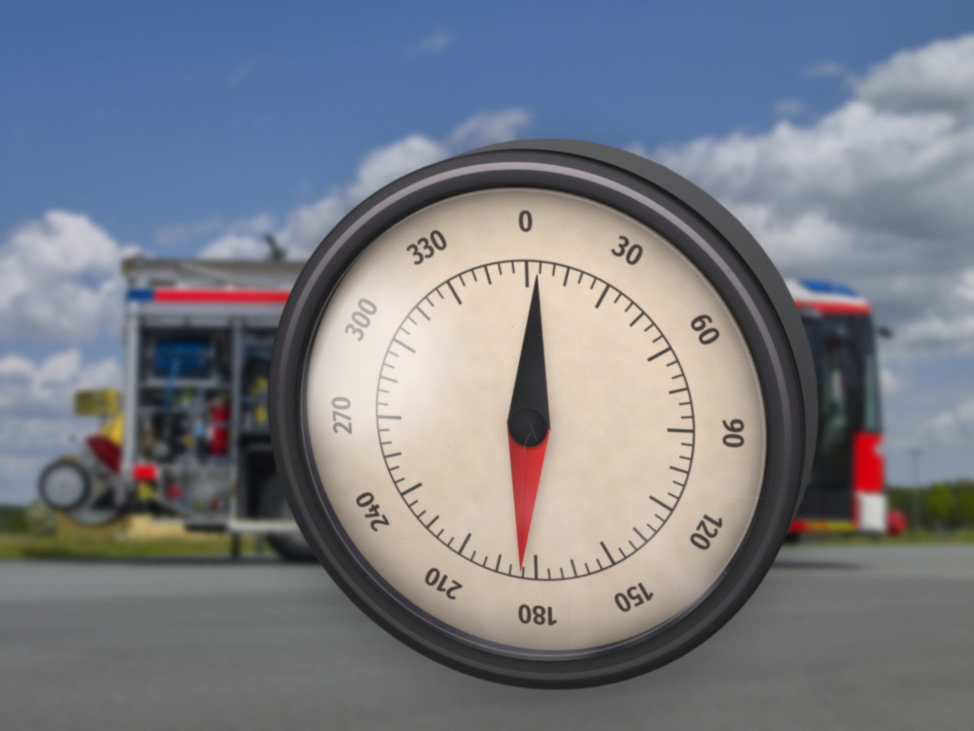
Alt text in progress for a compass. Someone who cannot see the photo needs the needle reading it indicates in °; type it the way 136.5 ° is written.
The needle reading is 185 °
